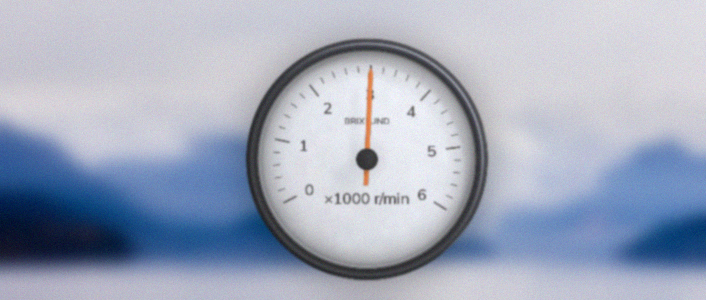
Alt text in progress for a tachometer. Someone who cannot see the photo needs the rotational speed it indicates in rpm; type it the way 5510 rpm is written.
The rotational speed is 3000 rpm
